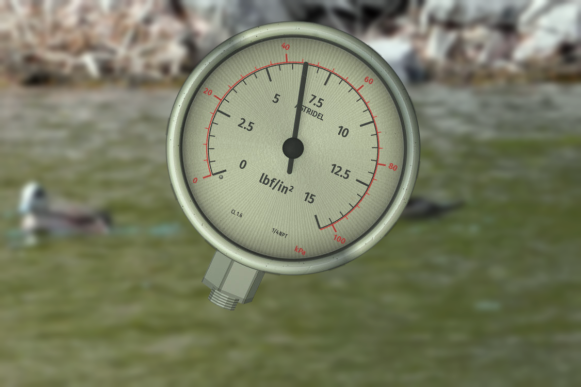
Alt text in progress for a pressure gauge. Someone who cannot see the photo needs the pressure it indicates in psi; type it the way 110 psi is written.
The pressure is 6.5 psi
